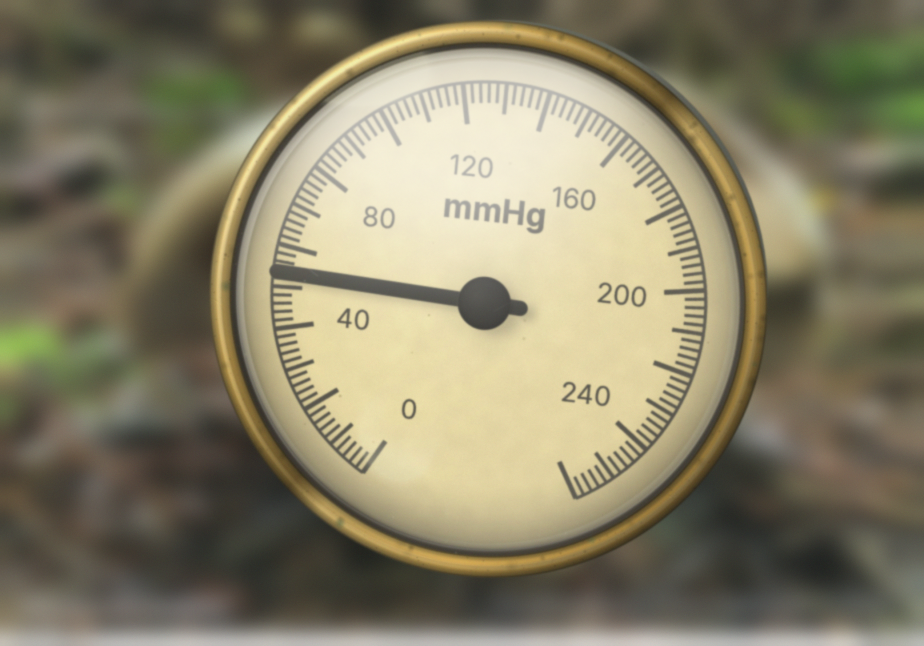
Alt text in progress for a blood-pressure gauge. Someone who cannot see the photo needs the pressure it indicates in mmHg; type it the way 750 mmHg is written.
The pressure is 54 mmHg
